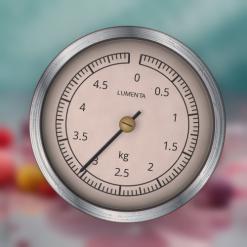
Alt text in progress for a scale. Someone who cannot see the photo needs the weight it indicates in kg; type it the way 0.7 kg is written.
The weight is 3.05 kg
